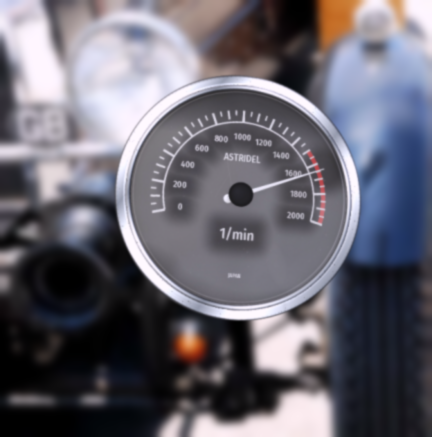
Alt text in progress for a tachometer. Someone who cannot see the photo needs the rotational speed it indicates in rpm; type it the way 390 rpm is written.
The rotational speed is 1650 rpm
